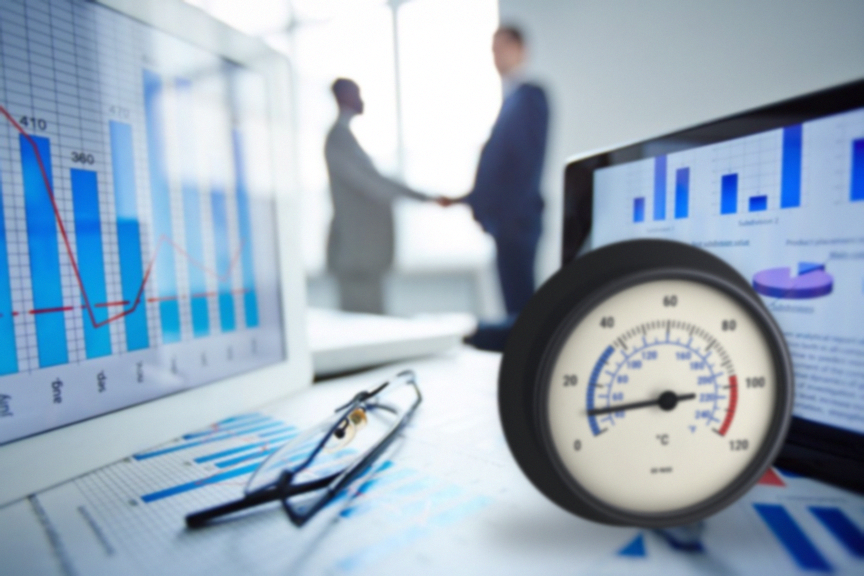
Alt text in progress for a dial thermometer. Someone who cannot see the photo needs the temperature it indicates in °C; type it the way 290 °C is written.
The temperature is 10 °C
